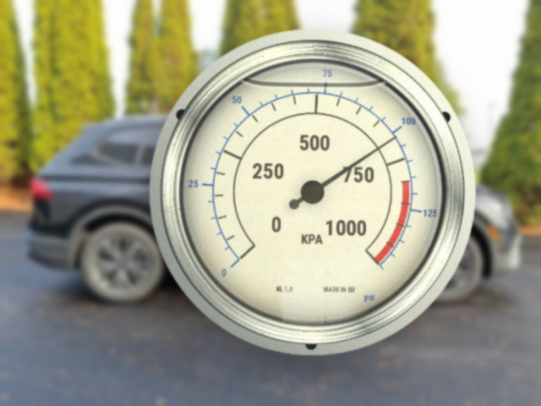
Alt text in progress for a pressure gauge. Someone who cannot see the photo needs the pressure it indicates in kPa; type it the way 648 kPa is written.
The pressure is 700 kPa
